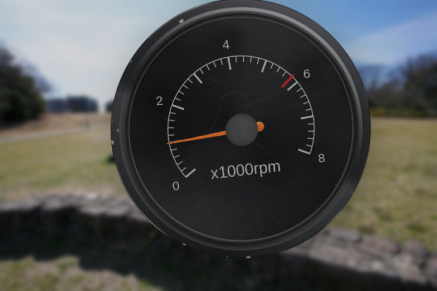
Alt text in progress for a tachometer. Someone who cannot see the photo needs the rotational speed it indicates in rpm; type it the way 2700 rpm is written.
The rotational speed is 1000 rpm
